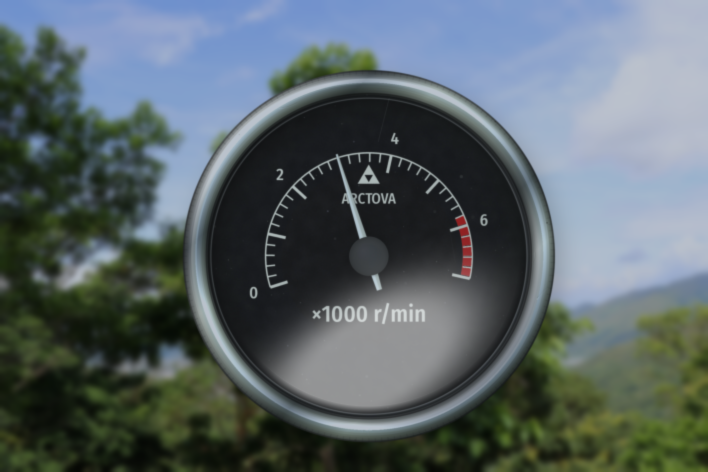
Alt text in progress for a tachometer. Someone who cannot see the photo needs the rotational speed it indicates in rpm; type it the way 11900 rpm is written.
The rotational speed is 3000 rpm
